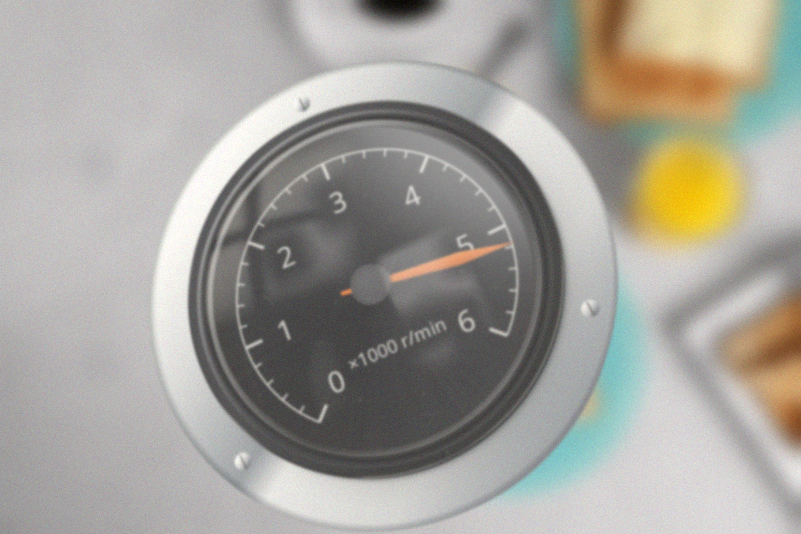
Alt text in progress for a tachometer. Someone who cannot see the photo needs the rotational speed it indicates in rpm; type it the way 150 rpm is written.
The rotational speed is 5200 rpm
